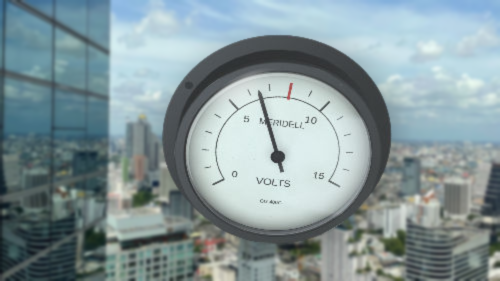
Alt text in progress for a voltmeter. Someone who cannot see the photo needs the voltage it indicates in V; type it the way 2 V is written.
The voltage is 6.5 V
